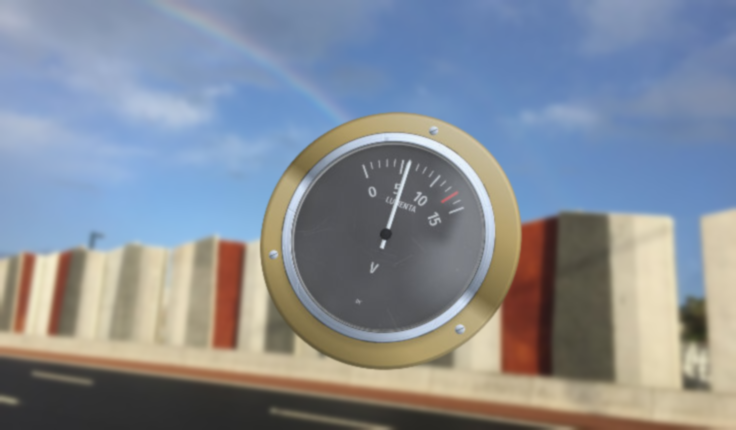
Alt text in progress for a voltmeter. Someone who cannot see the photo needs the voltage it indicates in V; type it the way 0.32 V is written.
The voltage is 6 V
